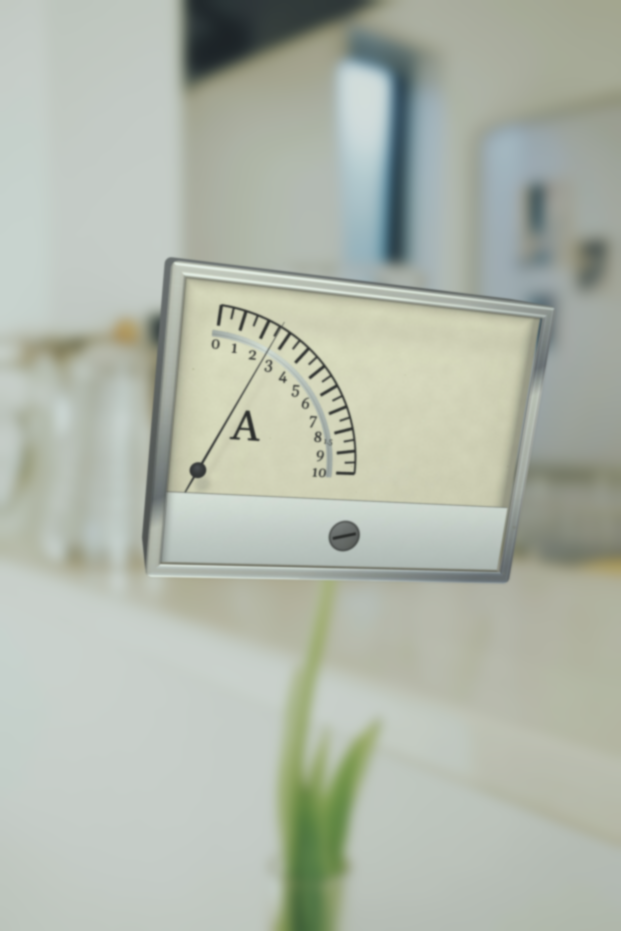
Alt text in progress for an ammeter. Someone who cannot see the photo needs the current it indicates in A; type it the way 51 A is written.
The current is 2.5 A
